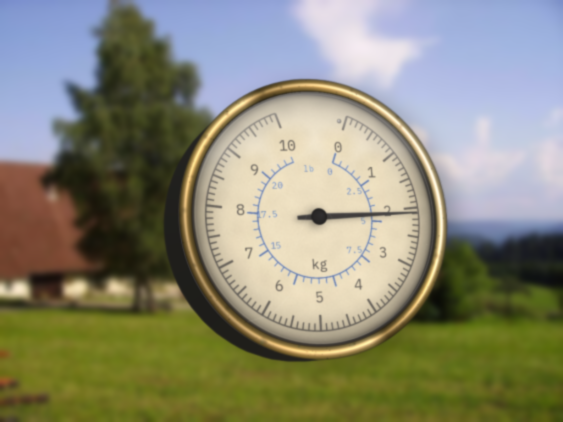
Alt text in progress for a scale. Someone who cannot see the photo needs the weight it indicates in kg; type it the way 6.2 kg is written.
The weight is 2.1 kg
